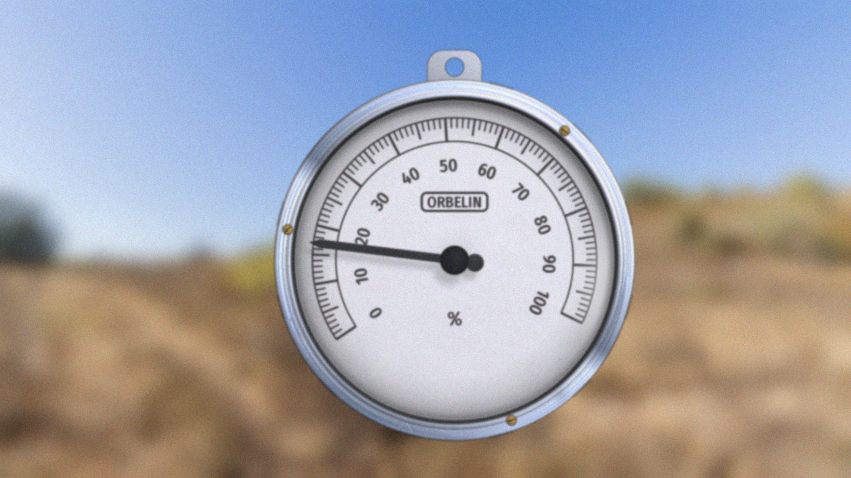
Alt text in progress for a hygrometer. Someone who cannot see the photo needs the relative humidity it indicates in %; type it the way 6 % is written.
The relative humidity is 17 %
